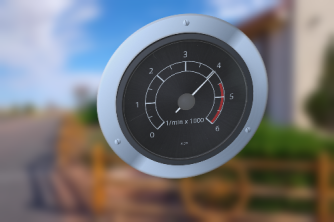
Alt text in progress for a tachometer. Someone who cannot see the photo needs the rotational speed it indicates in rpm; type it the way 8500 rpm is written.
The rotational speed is 4000 rpm
